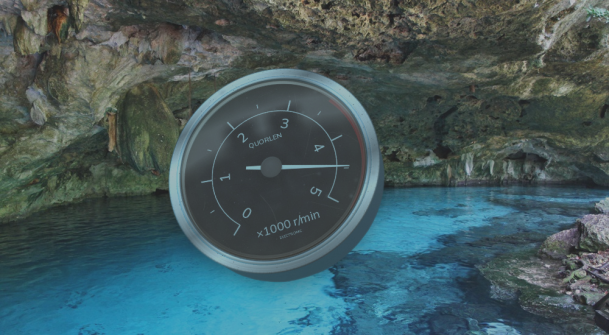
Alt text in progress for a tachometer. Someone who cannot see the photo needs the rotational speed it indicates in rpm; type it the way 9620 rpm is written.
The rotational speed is 4500 rpm
